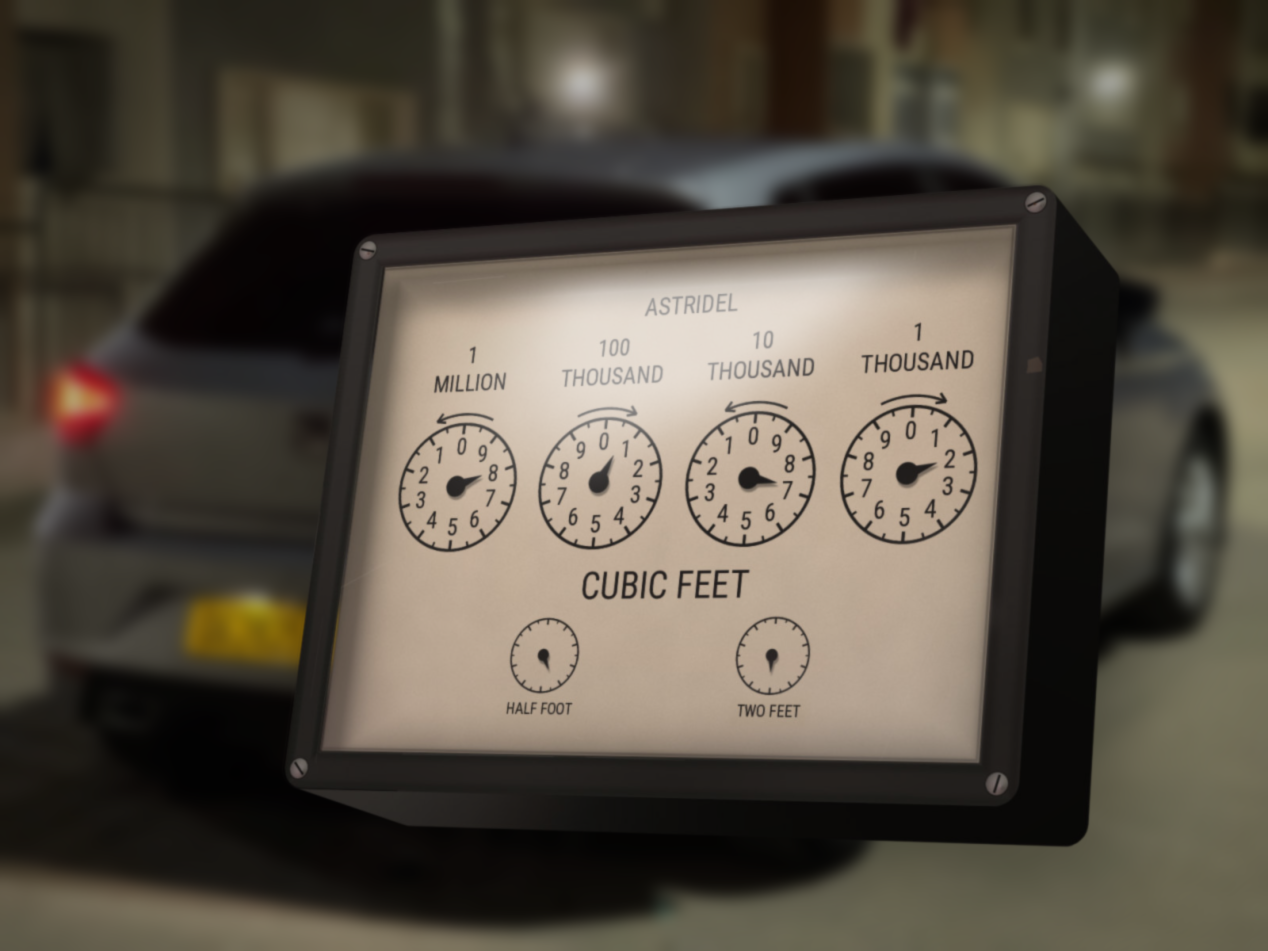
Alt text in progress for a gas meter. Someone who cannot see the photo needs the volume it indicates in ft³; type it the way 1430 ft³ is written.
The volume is 807200 ft³
